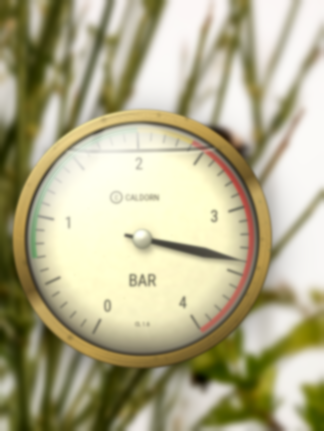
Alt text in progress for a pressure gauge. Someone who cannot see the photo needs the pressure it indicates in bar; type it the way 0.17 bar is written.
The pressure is 3.4 bar
